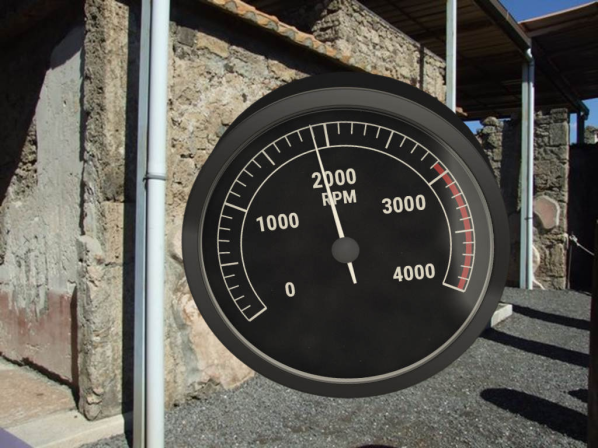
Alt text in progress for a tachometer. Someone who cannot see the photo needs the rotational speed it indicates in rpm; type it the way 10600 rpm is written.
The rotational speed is 1900 rpm
